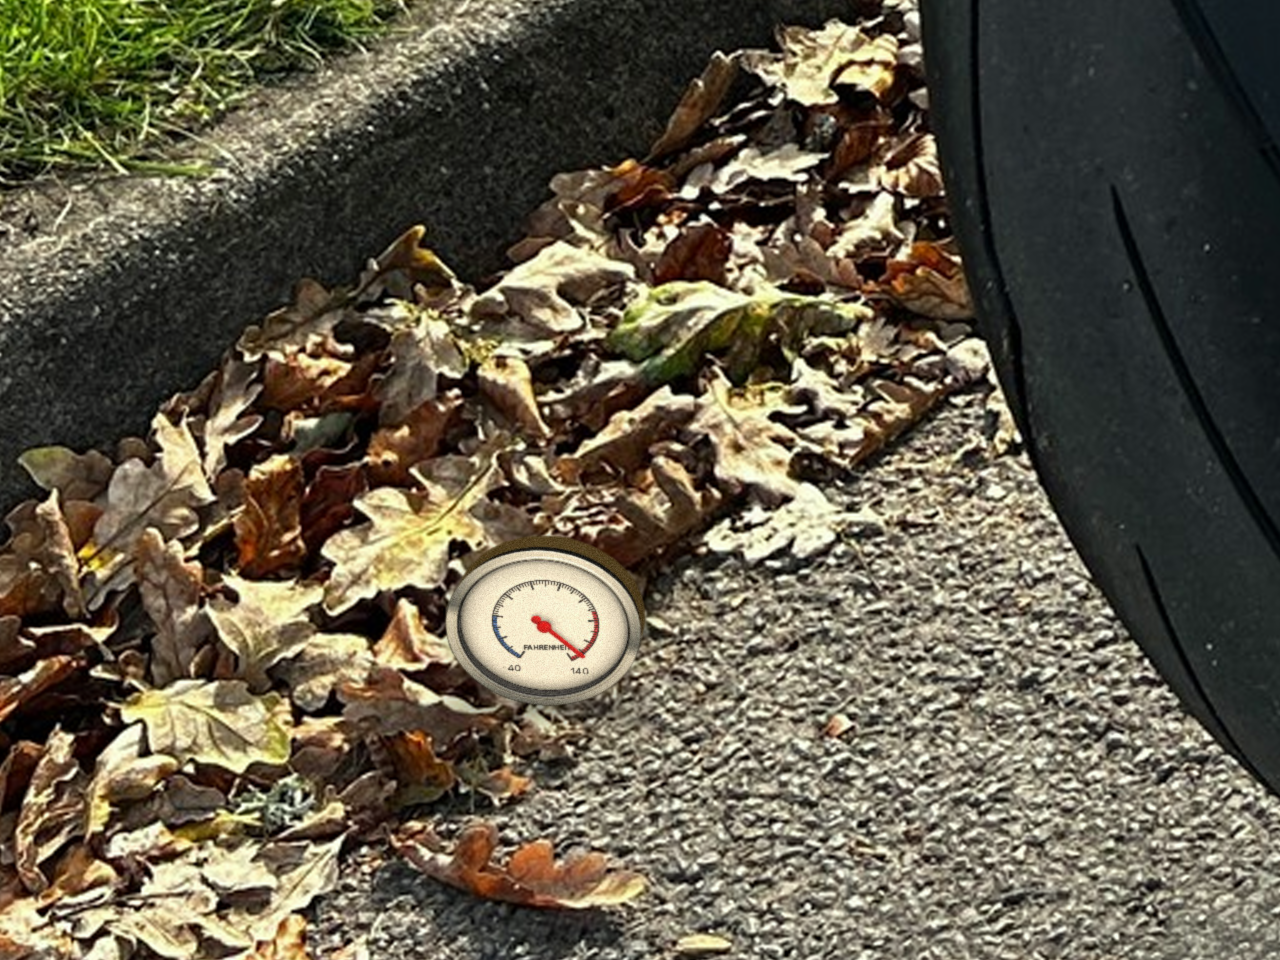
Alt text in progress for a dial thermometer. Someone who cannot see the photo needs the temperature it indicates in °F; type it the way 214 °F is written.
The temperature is 130 °F
